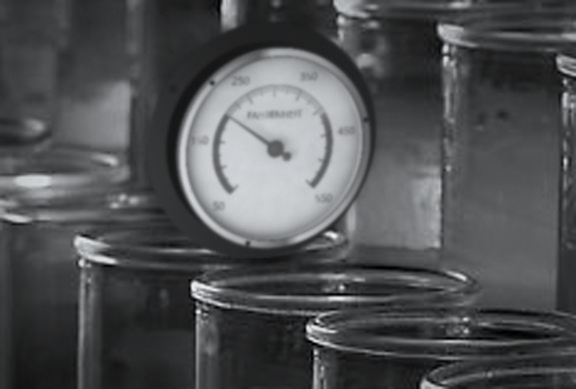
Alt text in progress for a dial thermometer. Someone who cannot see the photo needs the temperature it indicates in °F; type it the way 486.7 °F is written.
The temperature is 200 °F
